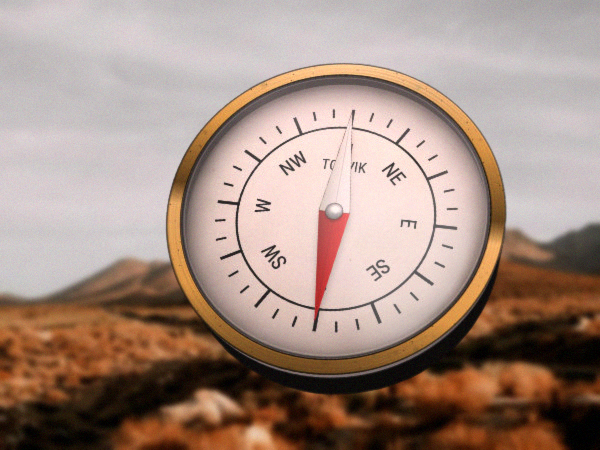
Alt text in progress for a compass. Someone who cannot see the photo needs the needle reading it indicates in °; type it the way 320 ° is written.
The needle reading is 180 °
